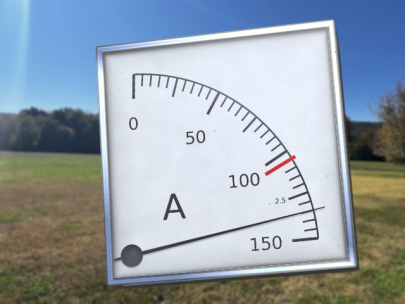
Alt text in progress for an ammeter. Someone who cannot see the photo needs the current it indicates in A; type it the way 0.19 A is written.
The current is 135 A
